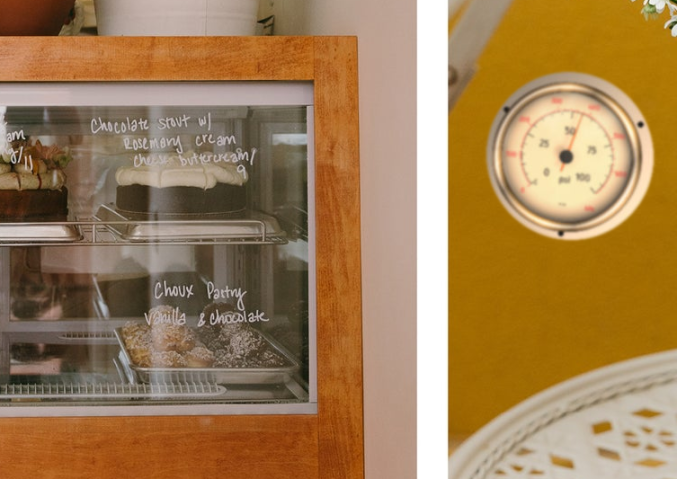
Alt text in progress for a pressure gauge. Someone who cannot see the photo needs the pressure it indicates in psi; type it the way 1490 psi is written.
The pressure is 55 psi
